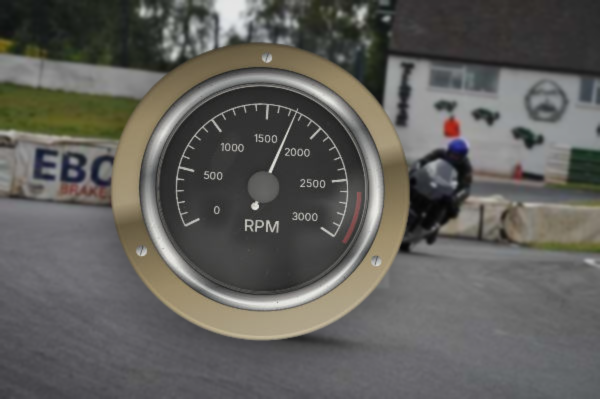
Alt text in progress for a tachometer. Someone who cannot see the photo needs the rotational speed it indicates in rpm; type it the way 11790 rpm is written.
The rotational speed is 1750 rpm
